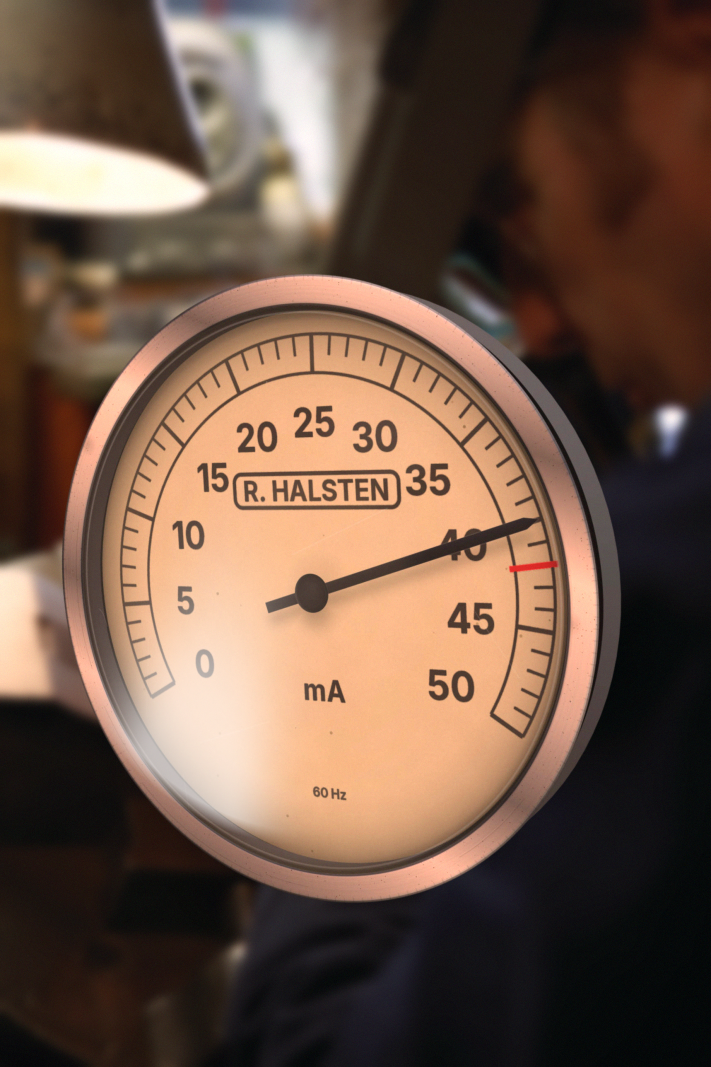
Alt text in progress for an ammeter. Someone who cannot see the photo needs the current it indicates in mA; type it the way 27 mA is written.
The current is 40 mA
